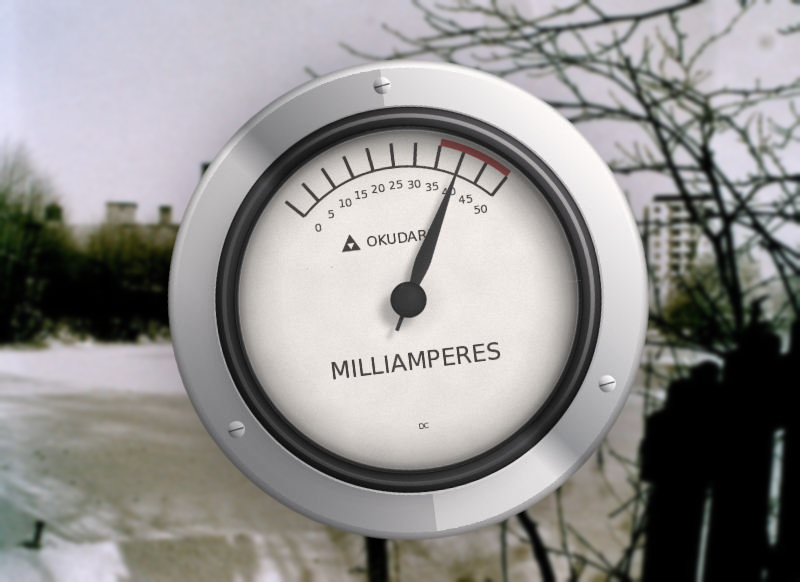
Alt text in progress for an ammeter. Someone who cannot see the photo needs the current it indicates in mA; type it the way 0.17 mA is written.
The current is 40 mA
